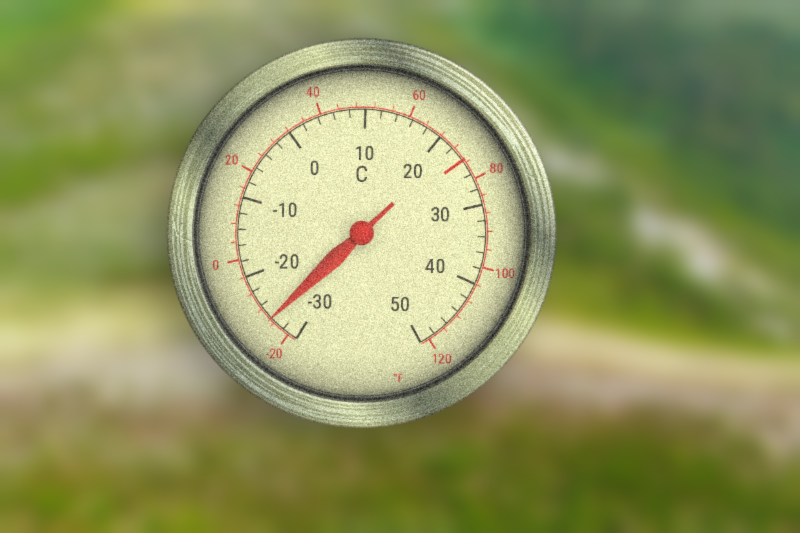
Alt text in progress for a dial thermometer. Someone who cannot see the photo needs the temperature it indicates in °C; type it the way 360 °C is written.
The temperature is -26 °C
